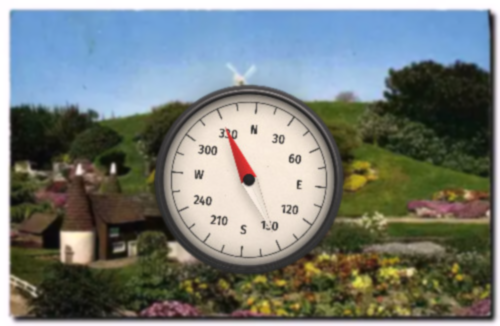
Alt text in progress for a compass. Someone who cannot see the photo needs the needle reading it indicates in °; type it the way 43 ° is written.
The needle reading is 330 °
